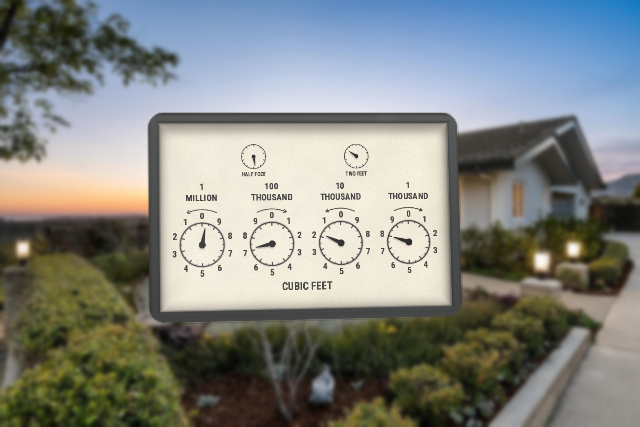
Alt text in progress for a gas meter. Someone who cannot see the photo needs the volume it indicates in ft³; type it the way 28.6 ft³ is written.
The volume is 971800 ft³
